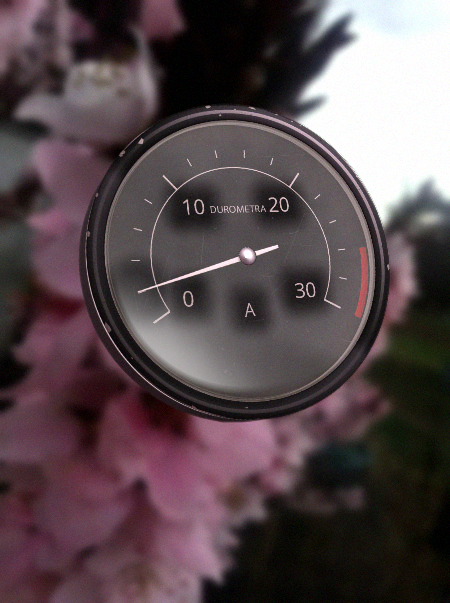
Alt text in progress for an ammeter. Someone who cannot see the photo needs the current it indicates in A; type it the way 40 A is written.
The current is 2 A
